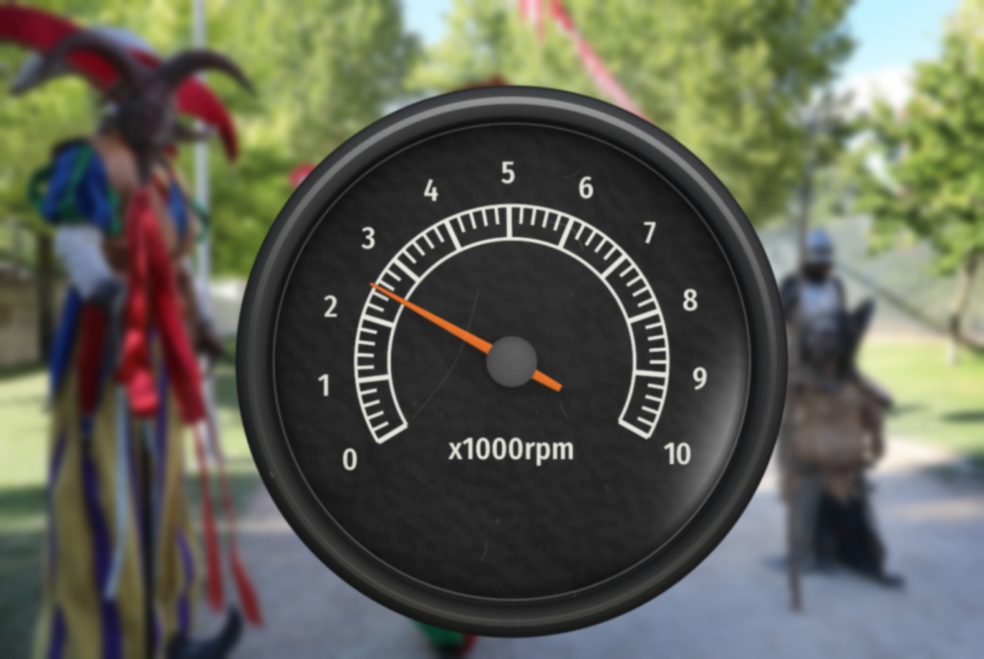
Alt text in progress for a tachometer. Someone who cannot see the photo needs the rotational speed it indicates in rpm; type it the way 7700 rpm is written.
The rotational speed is 2500 rpm
